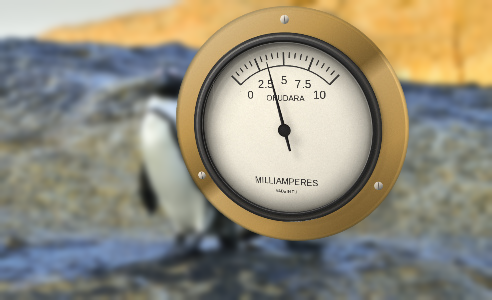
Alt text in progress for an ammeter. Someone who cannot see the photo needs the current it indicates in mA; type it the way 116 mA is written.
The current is 3.5 mA
